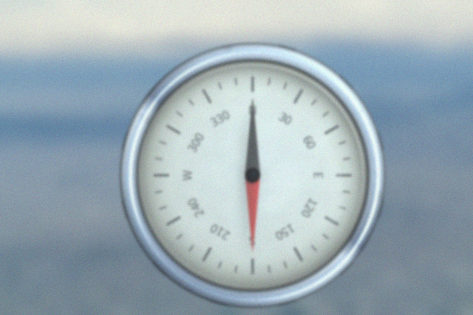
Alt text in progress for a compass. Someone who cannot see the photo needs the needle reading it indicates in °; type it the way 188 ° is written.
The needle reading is 180 °
